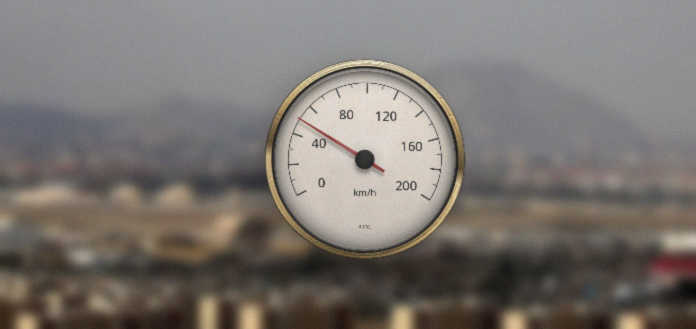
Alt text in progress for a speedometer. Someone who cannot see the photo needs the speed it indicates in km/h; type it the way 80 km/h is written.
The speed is 50 km/h
